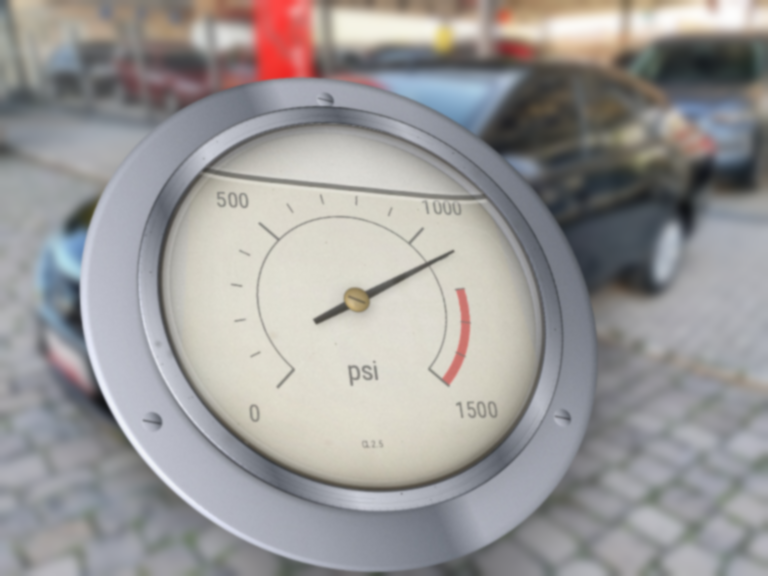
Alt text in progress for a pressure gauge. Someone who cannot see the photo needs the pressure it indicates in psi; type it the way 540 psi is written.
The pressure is 1100 psi
